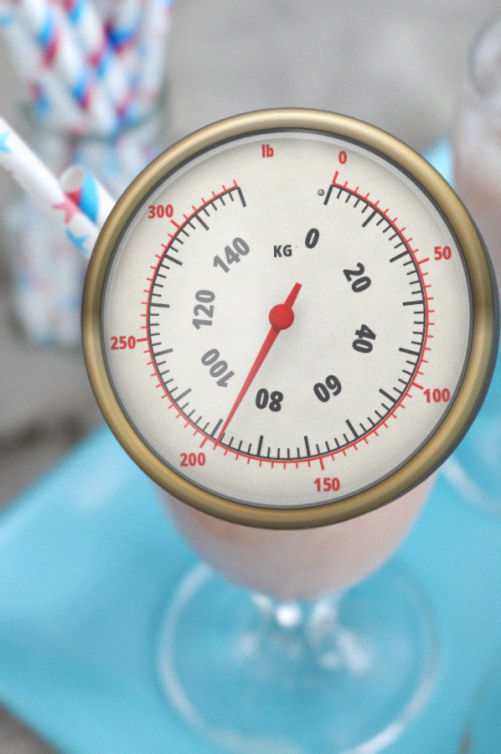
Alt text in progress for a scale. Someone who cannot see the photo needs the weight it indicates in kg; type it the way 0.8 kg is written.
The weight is 88 kg
